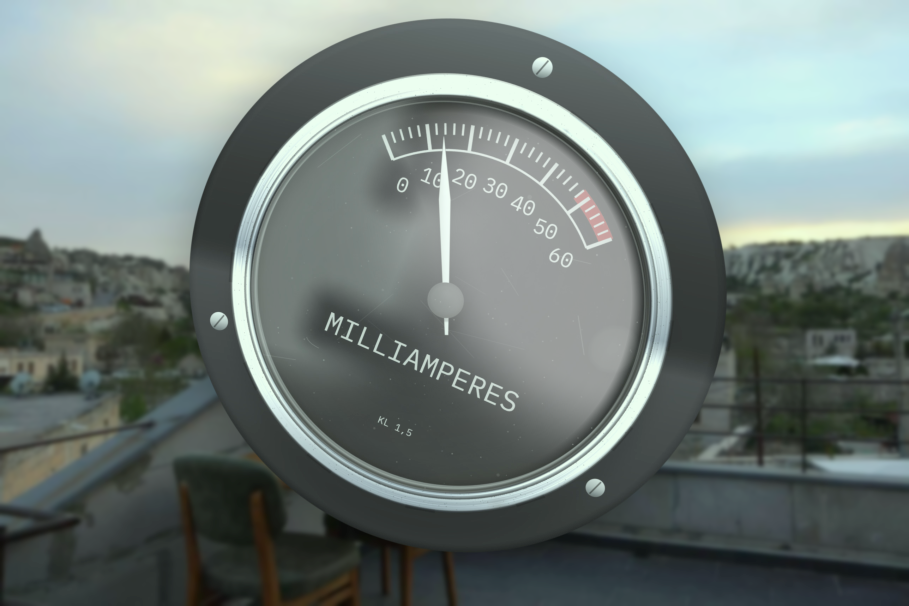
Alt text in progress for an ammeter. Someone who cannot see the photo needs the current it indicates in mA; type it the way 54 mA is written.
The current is 14 mA
